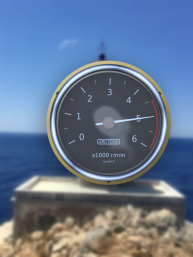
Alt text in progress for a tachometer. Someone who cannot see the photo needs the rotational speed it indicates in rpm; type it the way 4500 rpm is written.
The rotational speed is 5000 rpm
